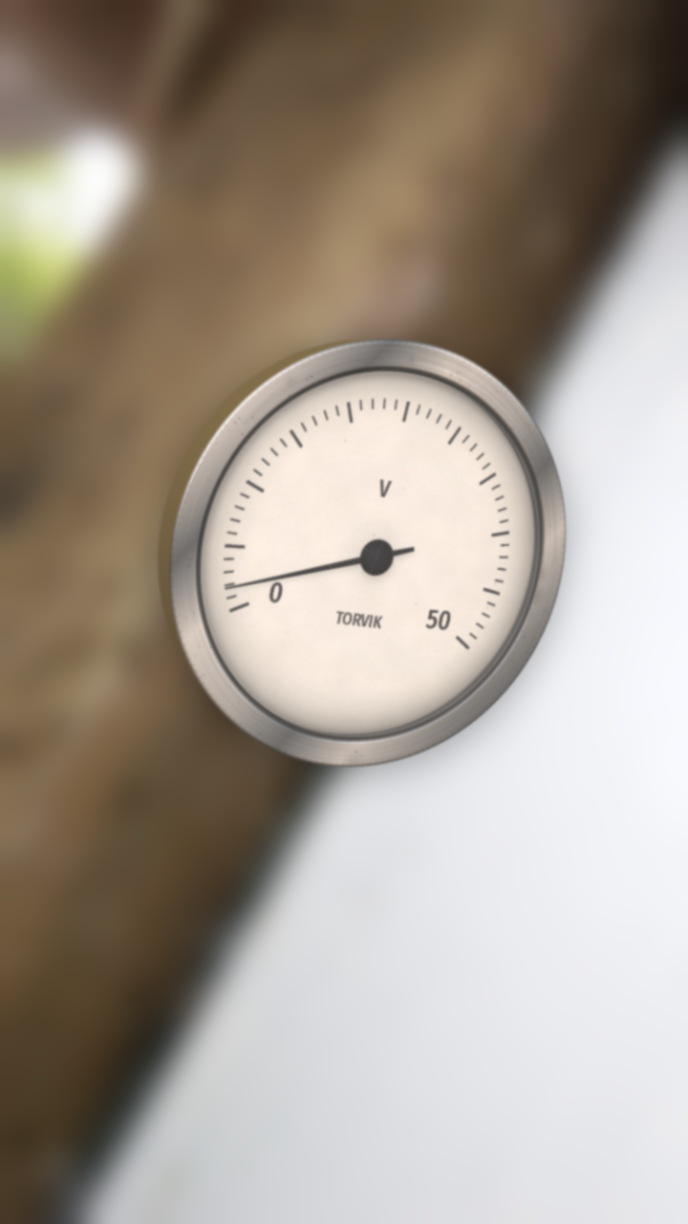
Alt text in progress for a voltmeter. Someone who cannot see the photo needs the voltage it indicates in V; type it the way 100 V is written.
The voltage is 2 V
